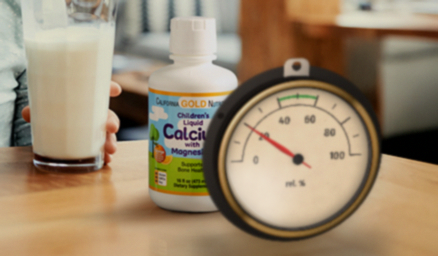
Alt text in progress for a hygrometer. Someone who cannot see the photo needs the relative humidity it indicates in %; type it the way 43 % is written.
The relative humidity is 20 %
